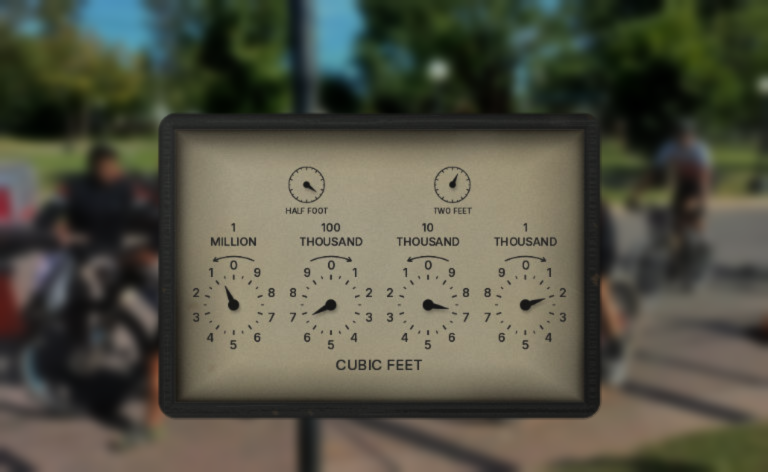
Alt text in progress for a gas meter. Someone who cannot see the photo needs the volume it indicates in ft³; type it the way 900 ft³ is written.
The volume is 67200 ft³
